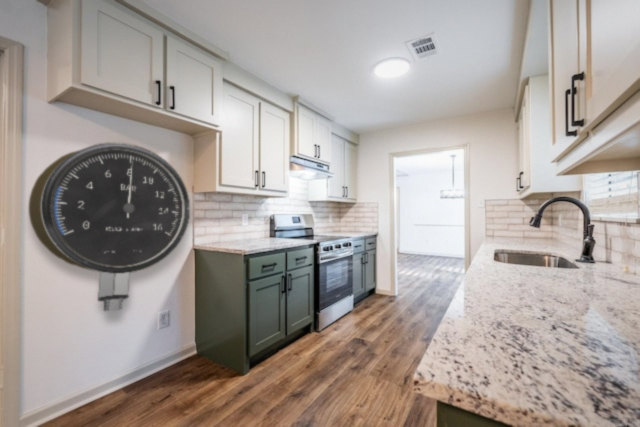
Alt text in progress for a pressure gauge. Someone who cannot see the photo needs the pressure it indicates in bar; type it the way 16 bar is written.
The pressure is 8 bar
